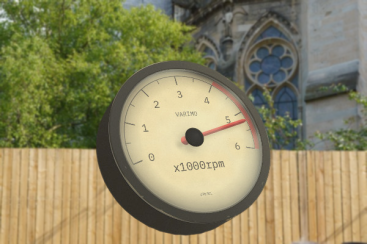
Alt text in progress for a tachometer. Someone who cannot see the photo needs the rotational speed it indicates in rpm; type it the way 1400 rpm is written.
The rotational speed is 5250 rpm
